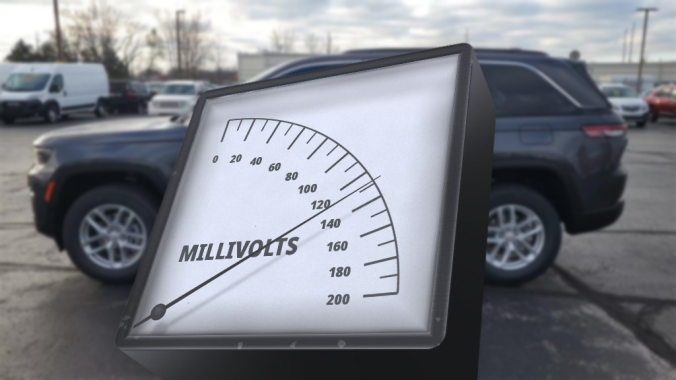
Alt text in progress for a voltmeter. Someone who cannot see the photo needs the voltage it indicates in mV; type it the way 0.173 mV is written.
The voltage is 130 mV
